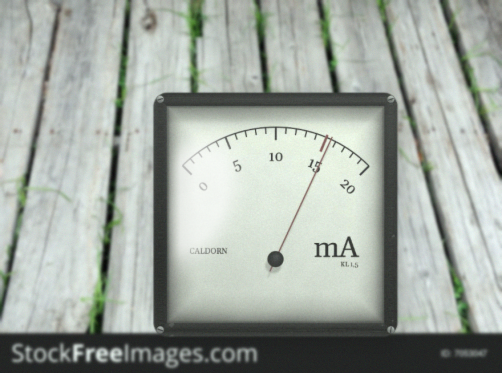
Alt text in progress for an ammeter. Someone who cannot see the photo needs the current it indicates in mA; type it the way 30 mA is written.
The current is 15.5 mA
